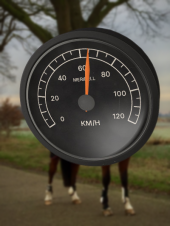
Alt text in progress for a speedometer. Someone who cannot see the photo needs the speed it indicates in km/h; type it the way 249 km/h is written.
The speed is 65 km/h
